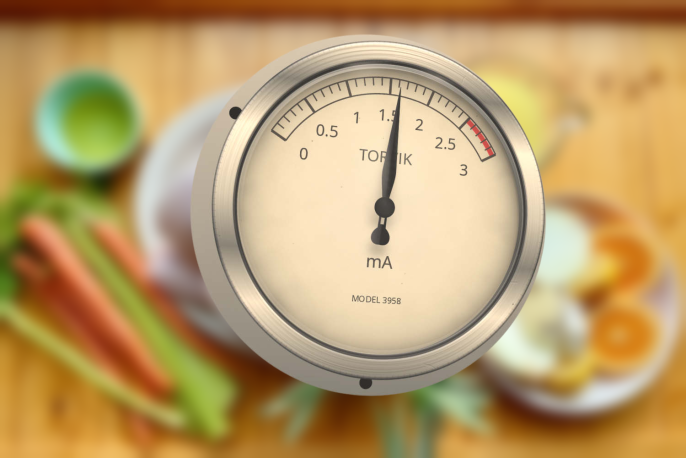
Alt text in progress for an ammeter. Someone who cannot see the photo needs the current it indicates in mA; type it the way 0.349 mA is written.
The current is 1.6 mA
